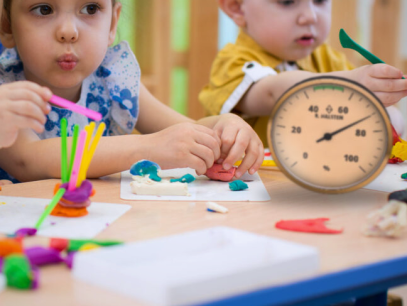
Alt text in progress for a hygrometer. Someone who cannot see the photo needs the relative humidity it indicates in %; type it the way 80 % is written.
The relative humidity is 72 %
